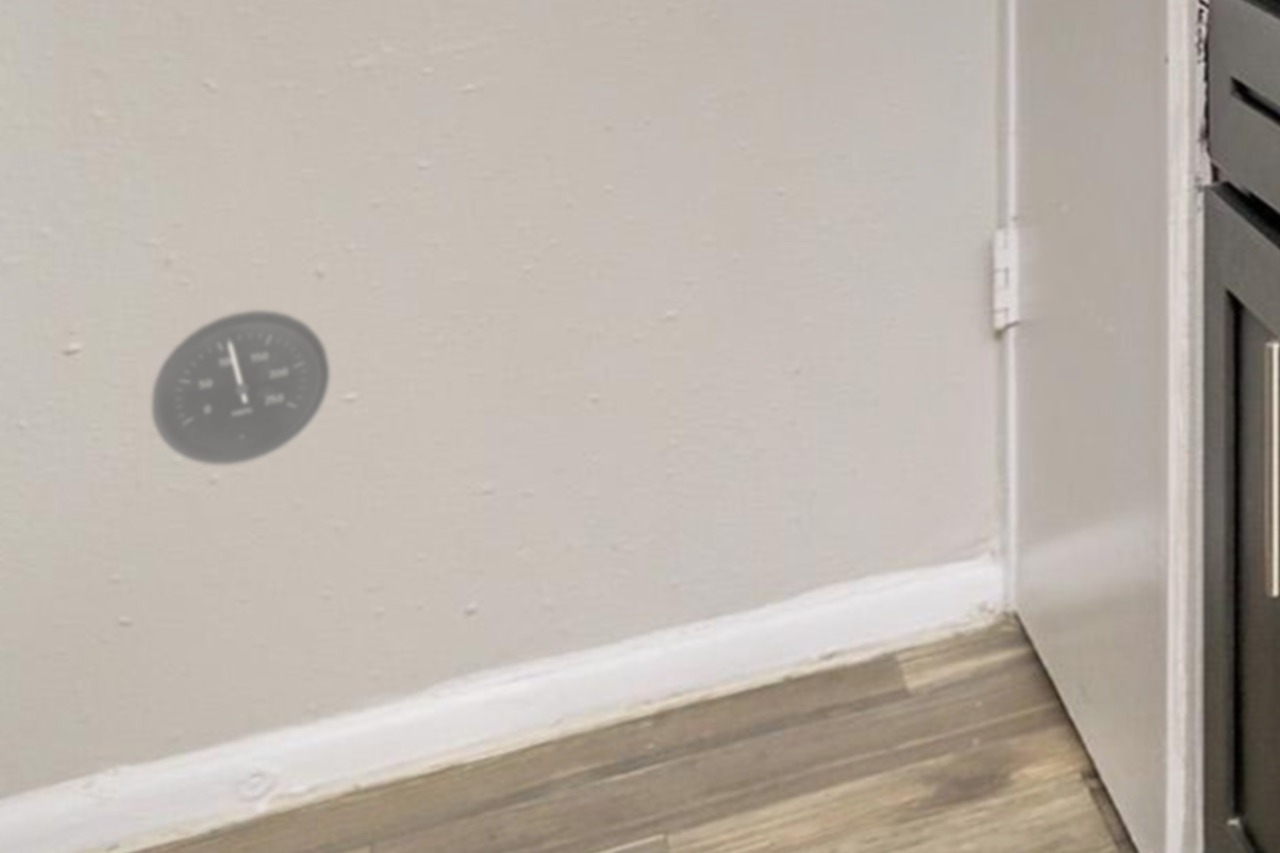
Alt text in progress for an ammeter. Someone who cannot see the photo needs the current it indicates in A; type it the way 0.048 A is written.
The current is 110 A
